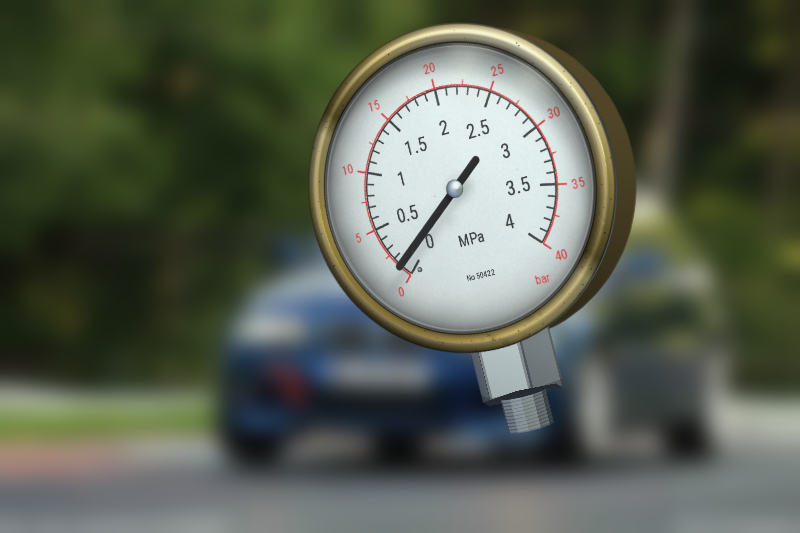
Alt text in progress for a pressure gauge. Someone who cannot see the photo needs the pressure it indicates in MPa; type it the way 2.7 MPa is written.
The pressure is 0.1 MPa
